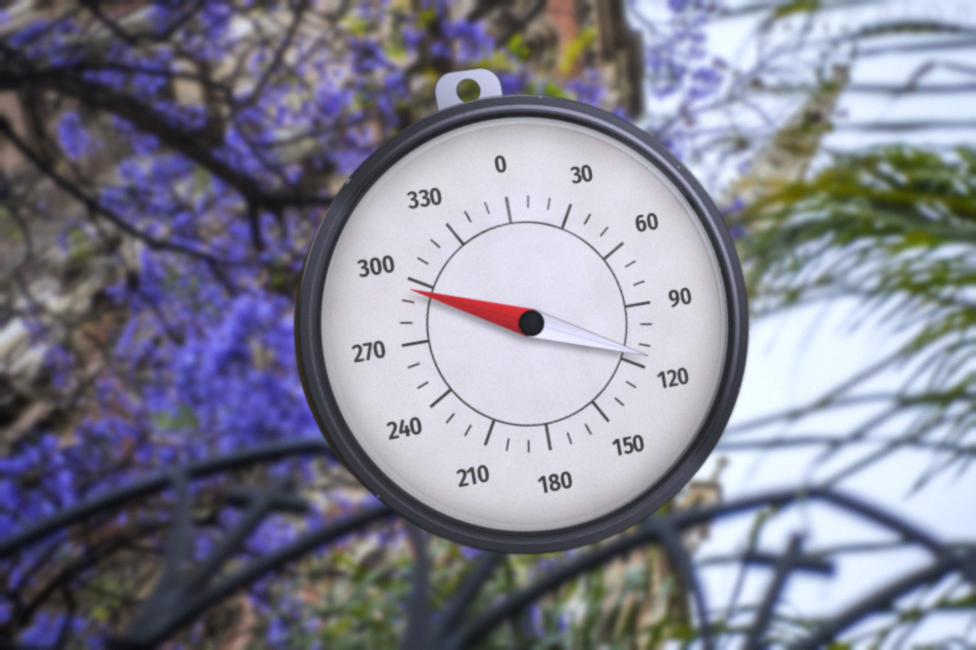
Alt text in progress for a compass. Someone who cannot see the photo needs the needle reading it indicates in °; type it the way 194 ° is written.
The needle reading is 295 °
